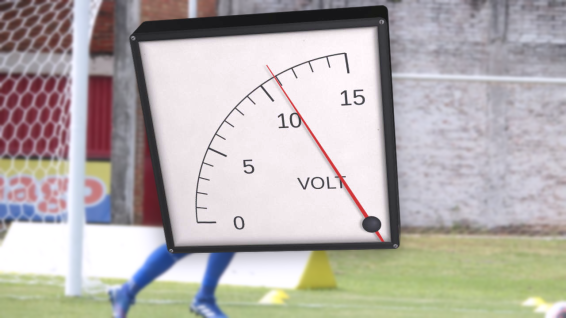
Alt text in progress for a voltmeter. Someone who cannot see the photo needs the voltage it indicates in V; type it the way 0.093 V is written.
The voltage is 11 V
